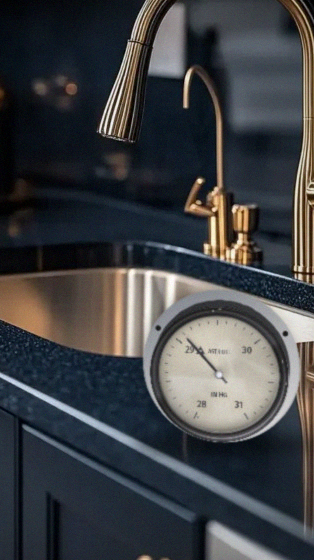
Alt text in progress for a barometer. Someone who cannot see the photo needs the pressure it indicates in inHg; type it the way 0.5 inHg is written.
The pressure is 29.1 inHg
